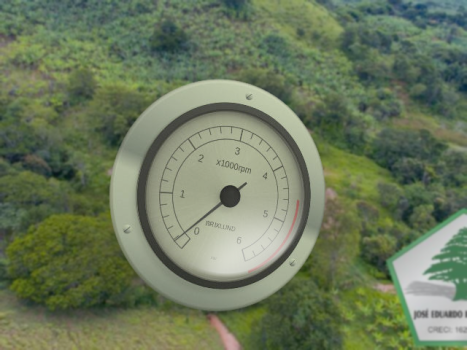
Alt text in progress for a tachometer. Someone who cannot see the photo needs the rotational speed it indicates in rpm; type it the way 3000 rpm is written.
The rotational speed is 200 rpm
